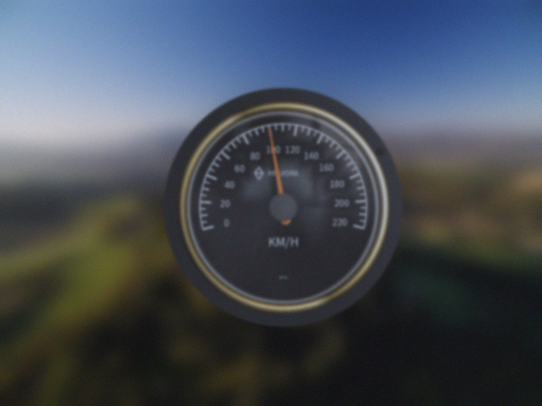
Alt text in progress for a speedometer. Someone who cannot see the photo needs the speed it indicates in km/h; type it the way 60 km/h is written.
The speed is 100 km/h
